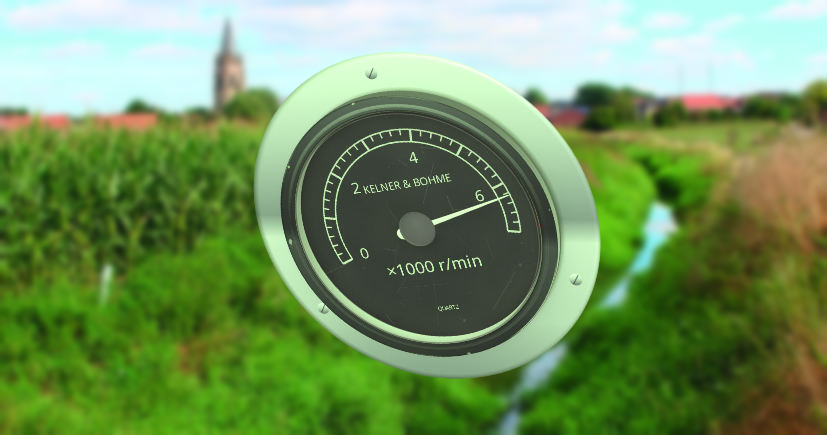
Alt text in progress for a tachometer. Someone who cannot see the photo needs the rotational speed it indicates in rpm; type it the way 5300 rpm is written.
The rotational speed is 6200 rpm
